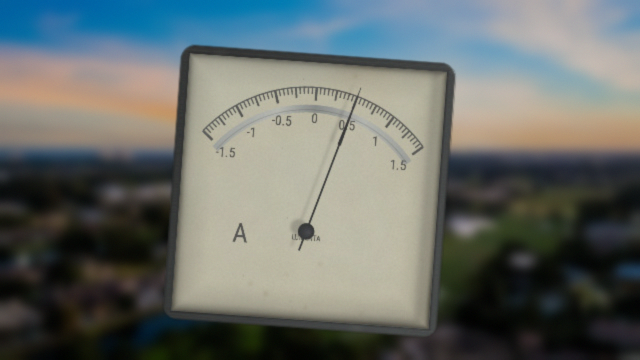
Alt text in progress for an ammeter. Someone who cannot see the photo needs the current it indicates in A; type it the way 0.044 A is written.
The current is 0.5 A
